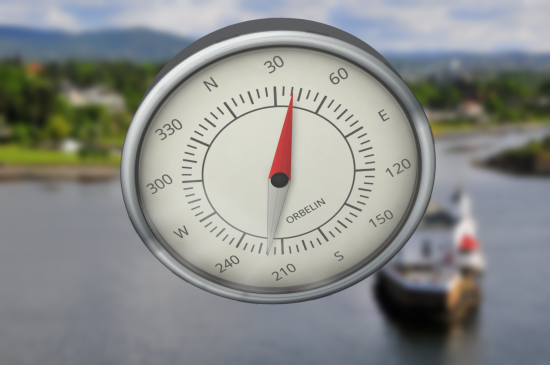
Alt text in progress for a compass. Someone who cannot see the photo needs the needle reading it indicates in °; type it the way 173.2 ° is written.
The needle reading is 40 °
